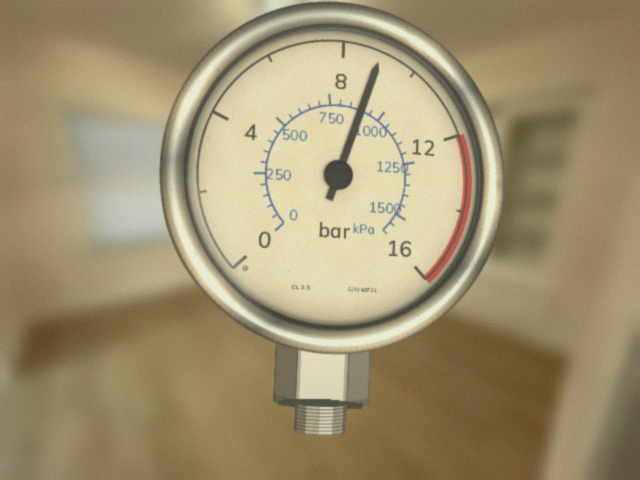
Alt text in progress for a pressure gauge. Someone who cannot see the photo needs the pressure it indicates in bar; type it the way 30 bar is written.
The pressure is 9 bar
